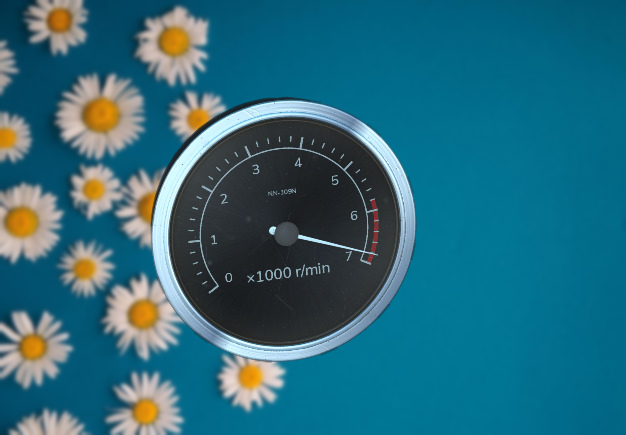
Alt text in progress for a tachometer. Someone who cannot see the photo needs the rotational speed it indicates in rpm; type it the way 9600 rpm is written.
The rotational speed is 6800 rpm
